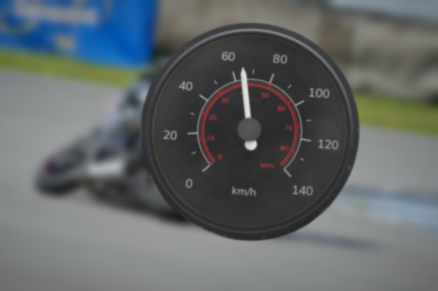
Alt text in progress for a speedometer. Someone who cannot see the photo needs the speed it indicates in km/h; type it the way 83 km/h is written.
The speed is 65 km/h
